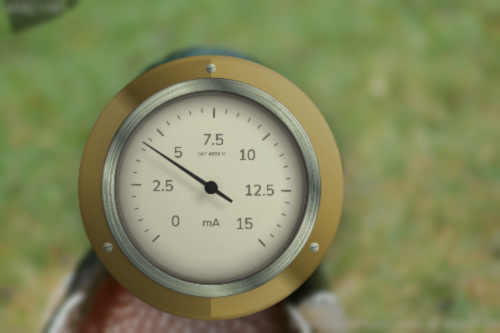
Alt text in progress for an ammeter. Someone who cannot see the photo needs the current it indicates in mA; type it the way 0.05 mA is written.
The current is 4.25 mA
